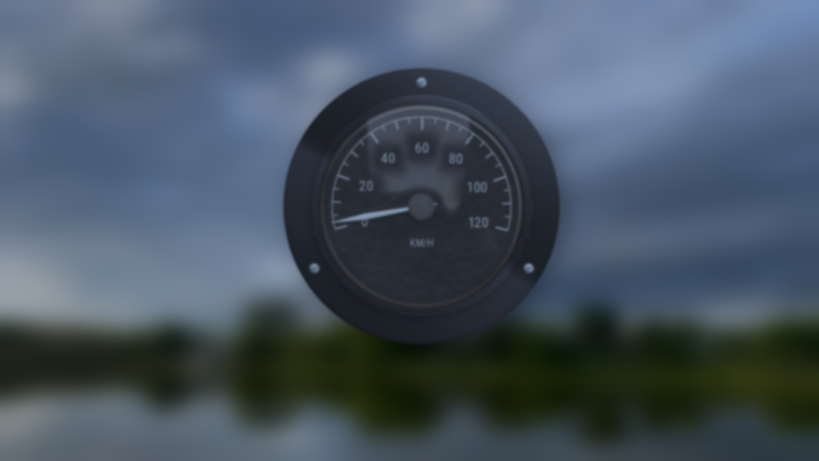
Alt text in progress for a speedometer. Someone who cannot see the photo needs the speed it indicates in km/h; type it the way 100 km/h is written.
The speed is 2.5 km/h
